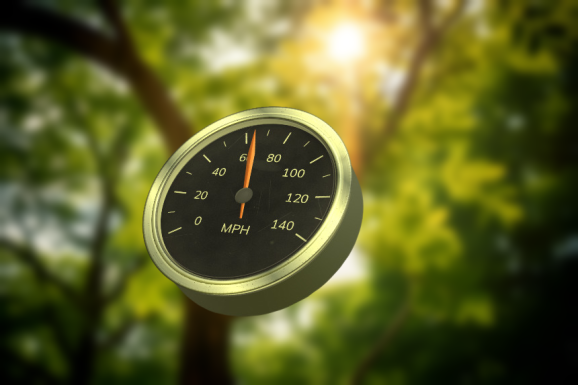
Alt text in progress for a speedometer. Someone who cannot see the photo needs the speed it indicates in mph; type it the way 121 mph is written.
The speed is 65 mph
